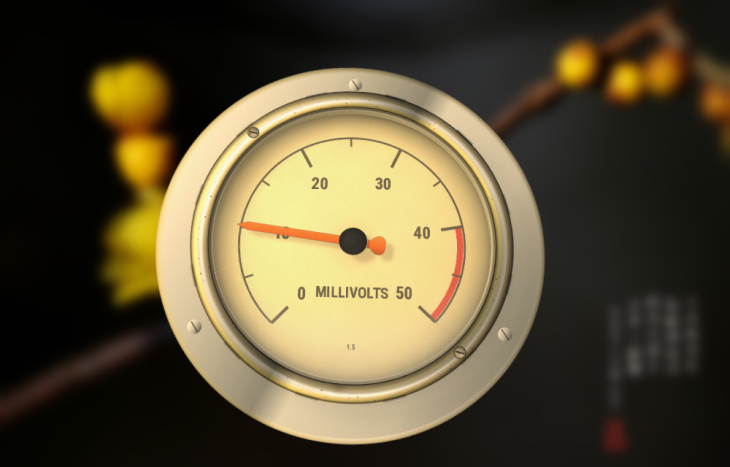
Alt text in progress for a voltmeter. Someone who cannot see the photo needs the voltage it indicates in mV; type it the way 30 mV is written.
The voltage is 10 mV
